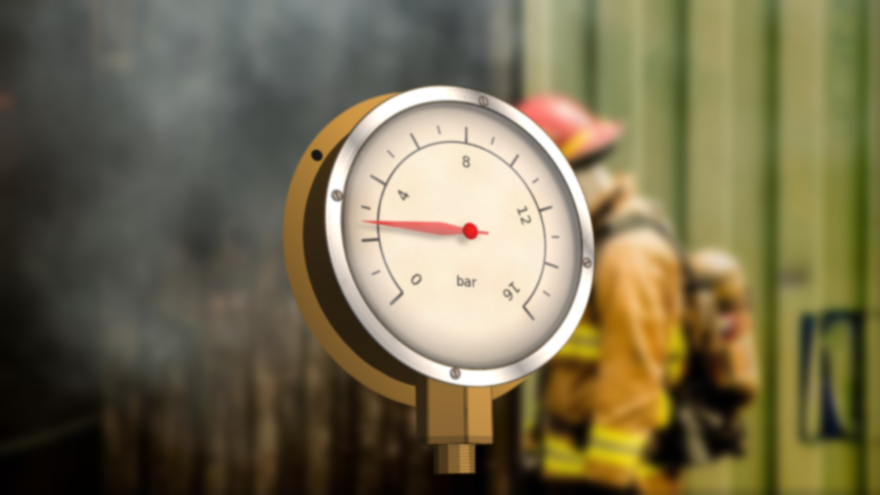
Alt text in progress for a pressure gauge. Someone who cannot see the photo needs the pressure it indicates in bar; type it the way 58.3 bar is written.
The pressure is 2.5 bar
